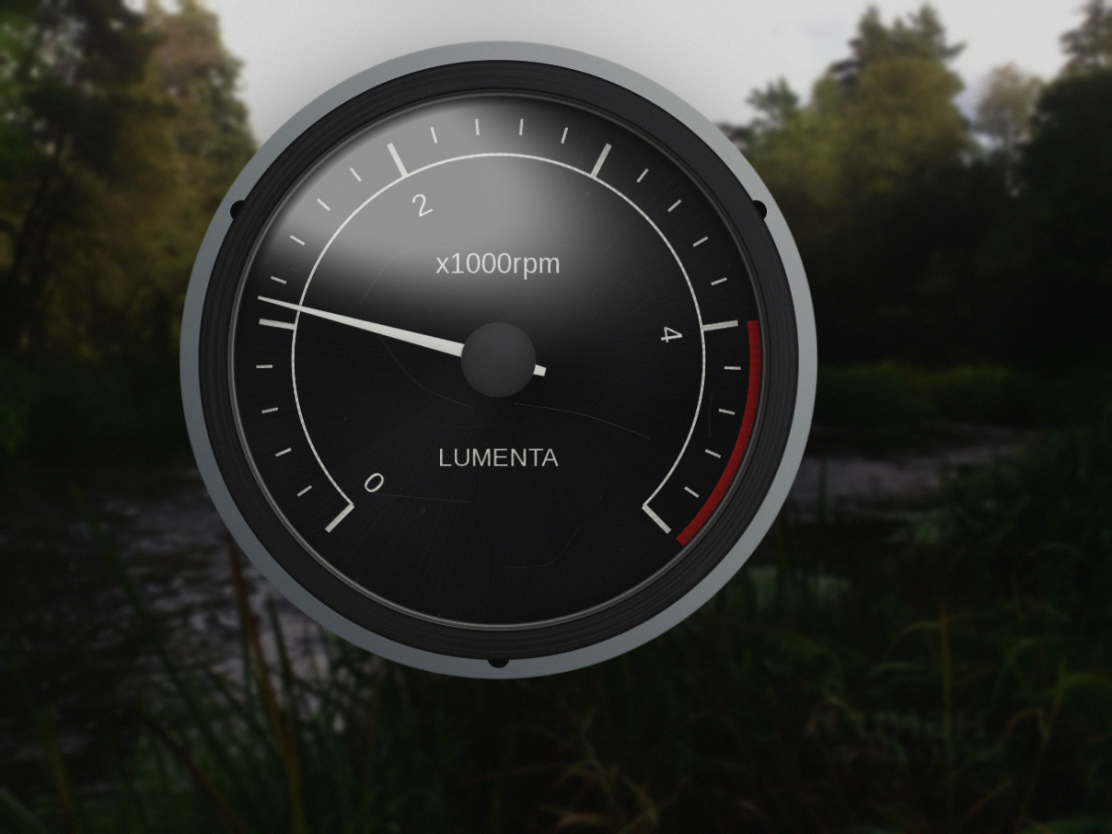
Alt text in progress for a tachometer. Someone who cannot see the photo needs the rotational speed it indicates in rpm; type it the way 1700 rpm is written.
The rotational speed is 1100 rpm
